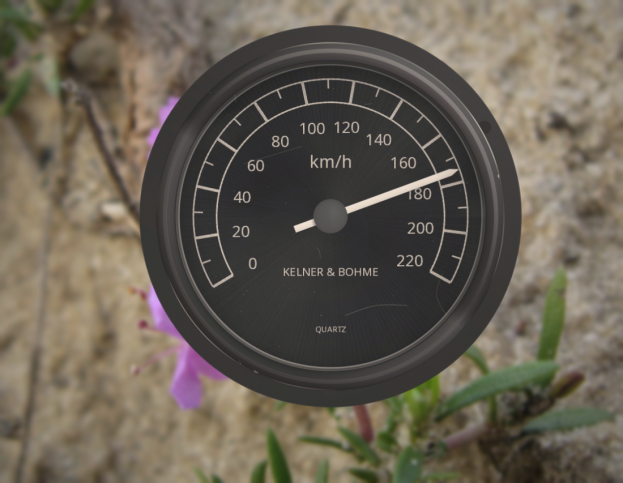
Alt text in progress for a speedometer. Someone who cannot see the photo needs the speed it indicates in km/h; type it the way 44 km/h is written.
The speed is 175 km/h
